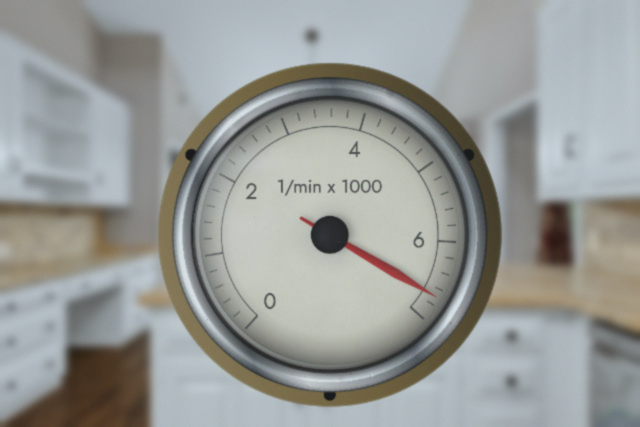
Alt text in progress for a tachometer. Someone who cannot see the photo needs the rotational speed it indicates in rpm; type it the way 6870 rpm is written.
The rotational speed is 6700 rpm
